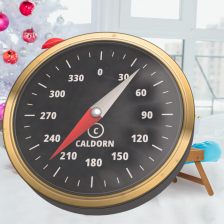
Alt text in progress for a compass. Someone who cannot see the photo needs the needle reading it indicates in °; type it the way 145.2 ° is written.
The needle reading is 220 °
